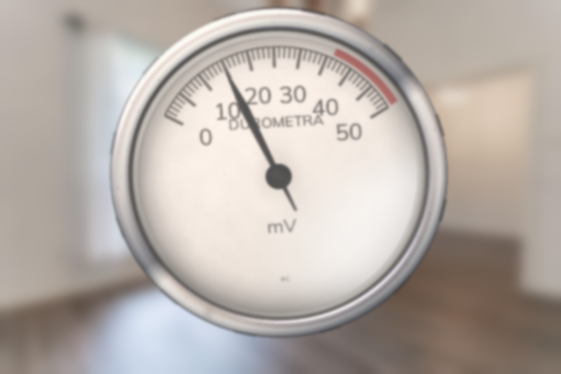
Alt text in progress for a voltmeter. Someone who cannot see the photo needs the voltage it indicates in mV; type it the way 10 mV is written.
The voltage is 15 mV
